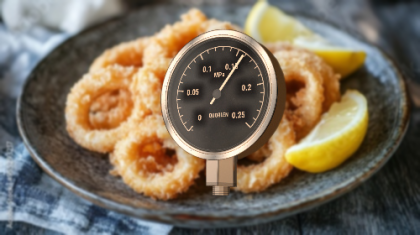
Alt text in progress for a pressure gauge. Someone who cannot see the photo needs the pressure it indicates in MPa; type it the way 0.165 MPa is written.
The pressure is 0.16 MPa
